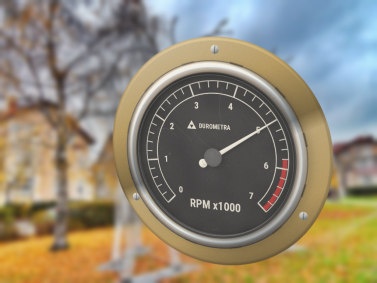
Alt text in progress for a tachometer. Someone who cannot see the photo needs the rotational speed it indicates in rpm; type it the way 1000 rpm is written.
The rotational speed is 5000 rpm
